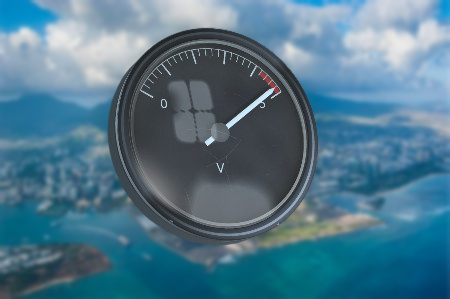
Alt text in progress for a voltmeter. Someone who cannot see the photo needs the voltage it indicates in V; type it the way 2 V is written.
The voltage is 4.8 V
